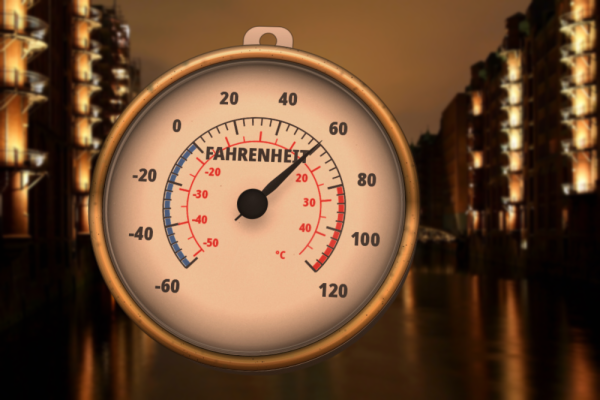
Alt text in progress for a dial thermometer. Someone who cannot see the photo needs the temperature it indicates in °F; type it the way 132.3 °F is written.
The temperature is 60 °F
